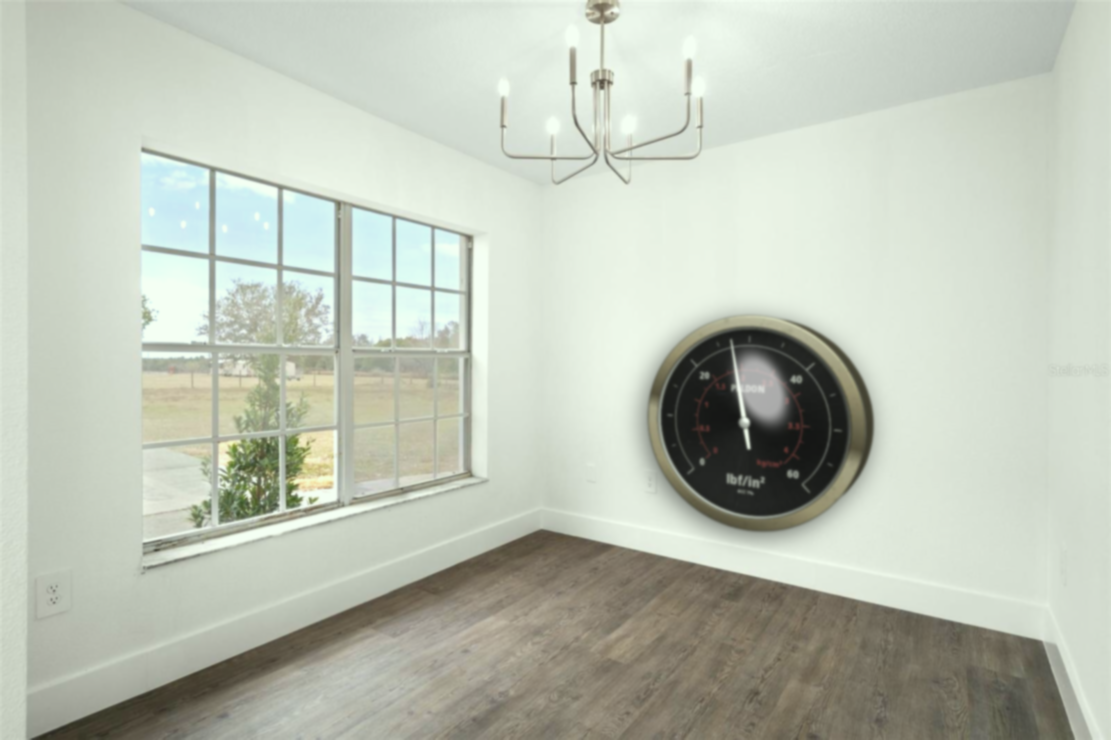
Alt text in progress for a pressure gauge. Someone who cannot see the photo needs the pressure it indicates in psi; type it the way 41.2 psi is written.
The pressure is 27.5 psi
